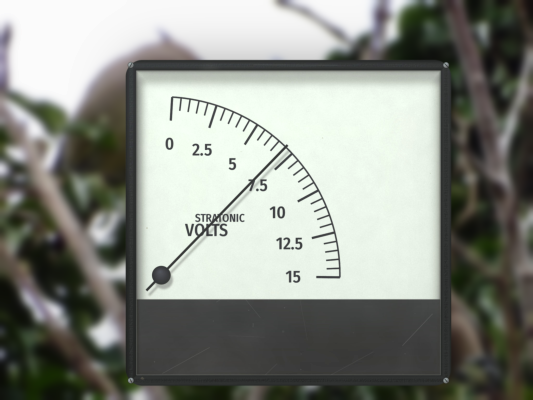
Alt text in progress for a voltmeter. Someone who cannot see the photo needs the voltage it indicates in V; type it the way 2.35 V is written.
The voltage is 7 V
